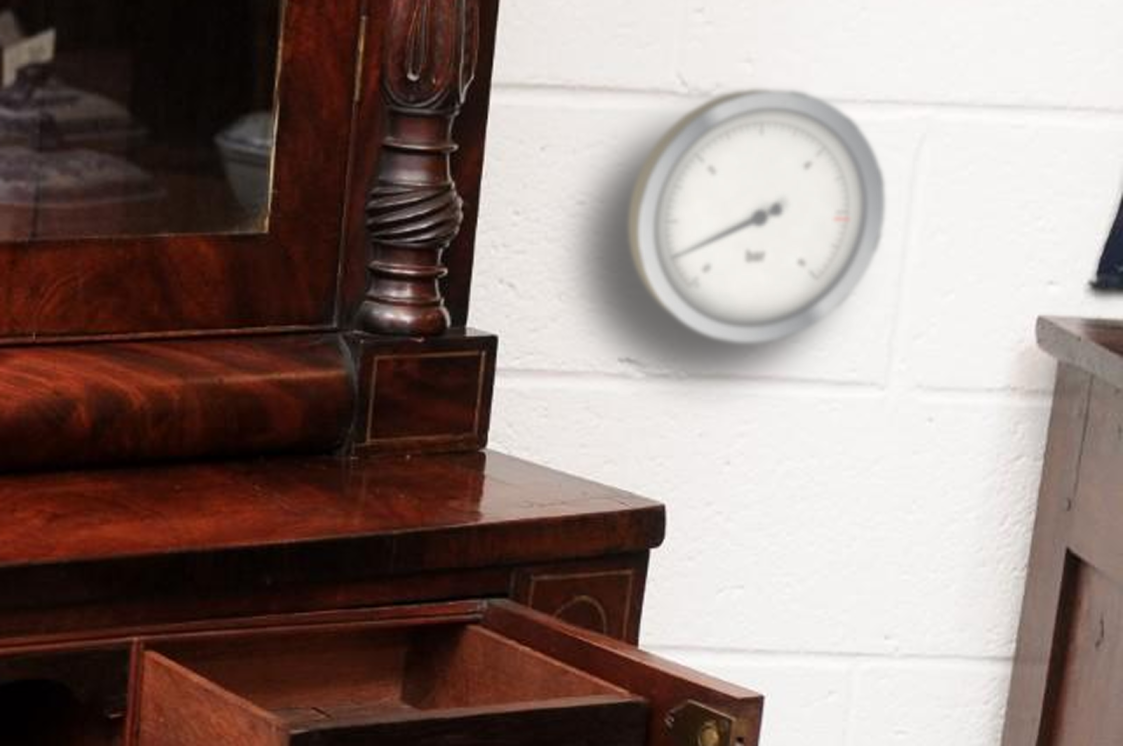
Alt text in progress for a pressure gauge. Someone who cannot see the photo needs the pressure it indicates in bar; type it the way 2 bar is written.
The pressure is 0.5 bar
